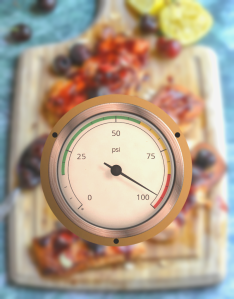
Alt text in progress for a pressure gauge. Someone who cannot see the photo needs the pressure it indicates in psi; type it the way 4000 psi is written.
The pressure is 95 psi
